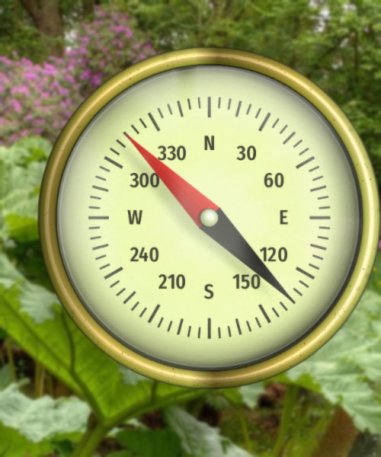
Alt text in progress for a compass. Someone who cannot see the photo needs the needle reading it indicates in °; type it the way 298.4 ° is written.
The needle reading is 315 °
